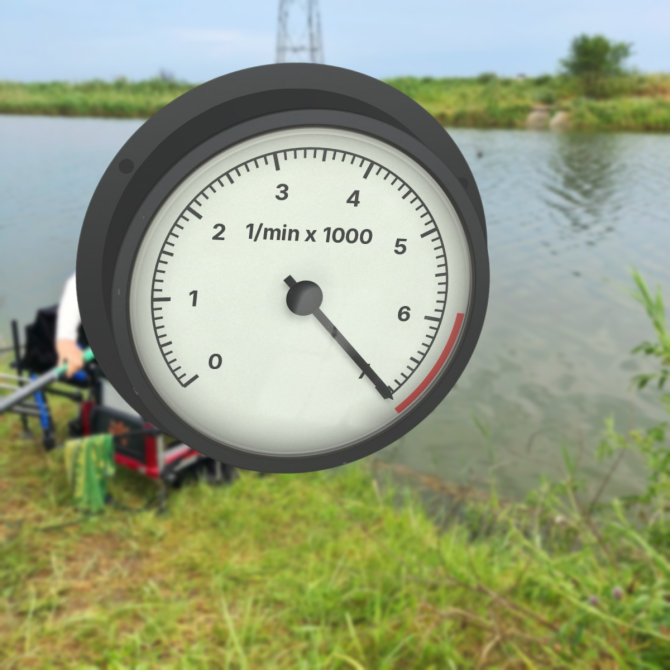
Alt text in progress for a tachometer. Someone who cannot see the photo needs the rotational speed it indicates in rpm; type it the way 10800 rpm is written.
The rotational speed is 6950 rpm
